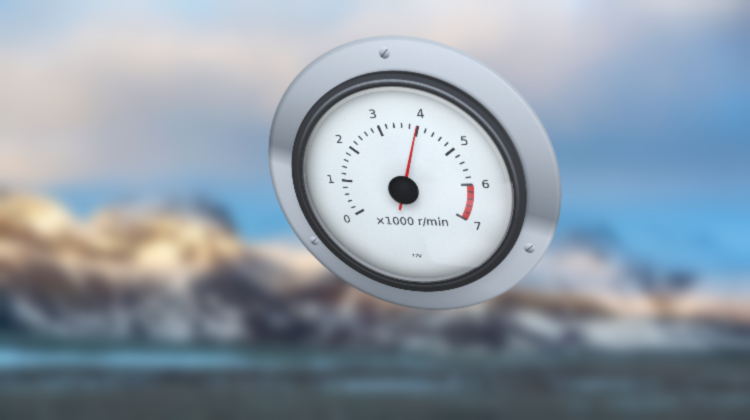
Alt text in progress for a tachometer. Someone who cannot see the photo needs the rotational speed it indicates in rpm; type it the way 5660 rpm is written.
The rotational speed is 4000 rpm
